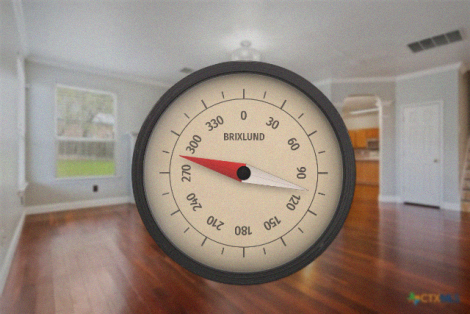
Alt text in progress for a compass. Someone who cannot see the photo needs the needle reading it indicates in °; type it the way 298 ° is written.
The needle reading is 285 °
